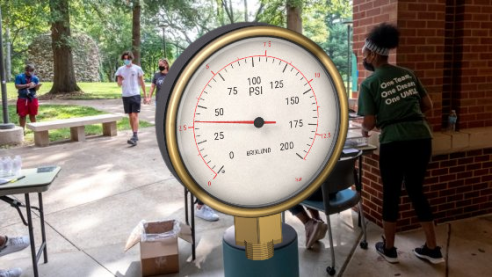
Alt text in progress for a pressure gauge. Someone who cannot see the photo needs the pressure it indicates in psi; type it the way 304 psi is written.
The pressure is 40 psi
